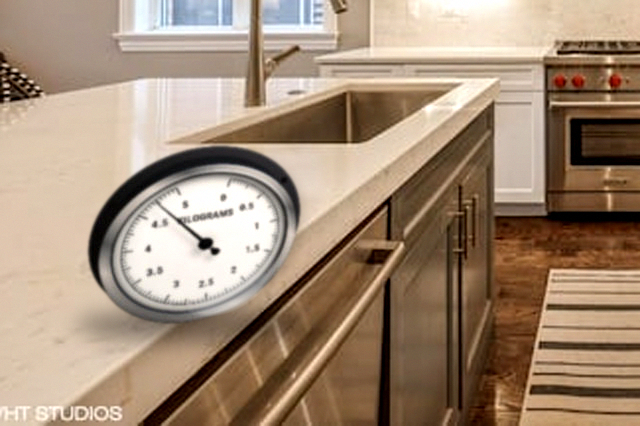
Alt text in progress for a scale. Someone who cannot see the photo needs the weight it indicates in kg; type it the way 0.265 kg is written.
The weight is 4.75 kg
